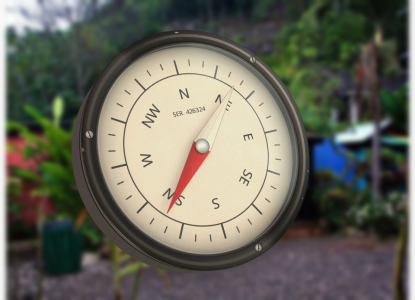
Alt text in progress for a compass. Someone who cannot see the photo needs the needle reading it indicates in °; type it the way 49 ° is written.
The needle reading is 225 °
